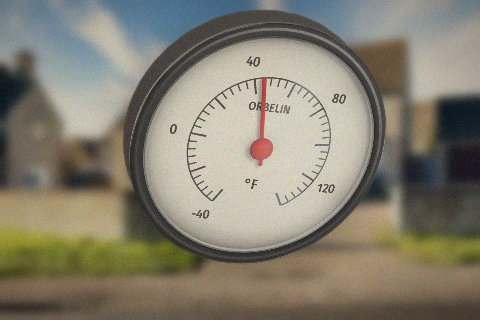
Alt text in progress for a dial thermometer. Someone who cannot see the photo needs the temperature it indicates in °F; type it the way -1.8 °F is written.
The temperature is 44 °F
